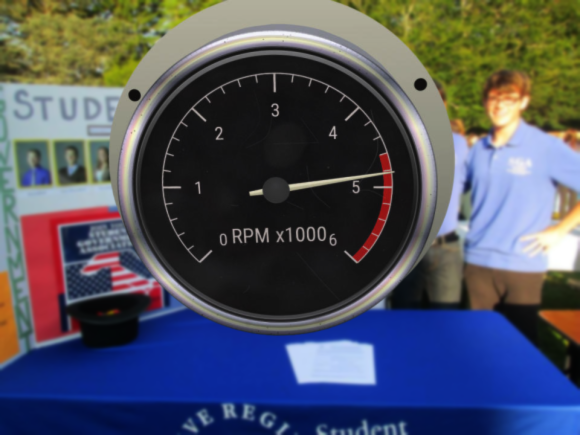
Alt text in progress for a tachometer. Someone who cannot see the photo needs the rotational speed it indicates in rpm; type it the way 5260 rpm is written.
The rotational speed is 4800 rpm
